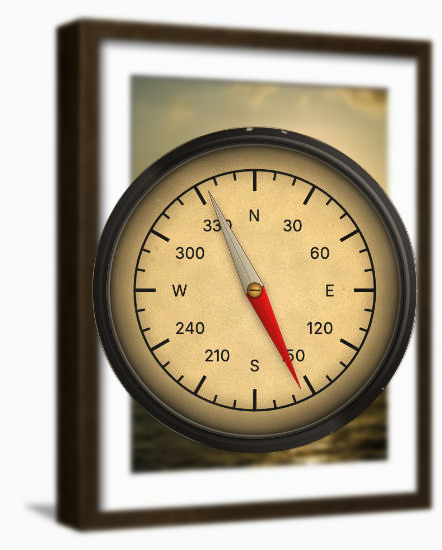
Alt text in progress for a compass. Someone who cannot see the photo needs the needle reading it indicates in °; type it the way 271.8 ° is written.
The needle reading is 155 °
